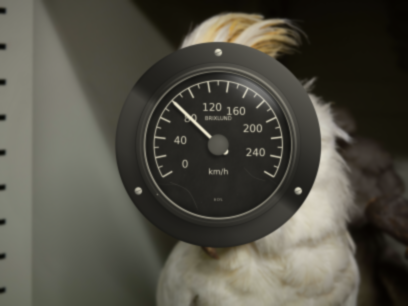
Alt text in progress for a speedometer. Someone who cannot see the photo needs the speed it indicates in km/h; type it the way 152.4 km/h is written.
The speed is 80 km/h
